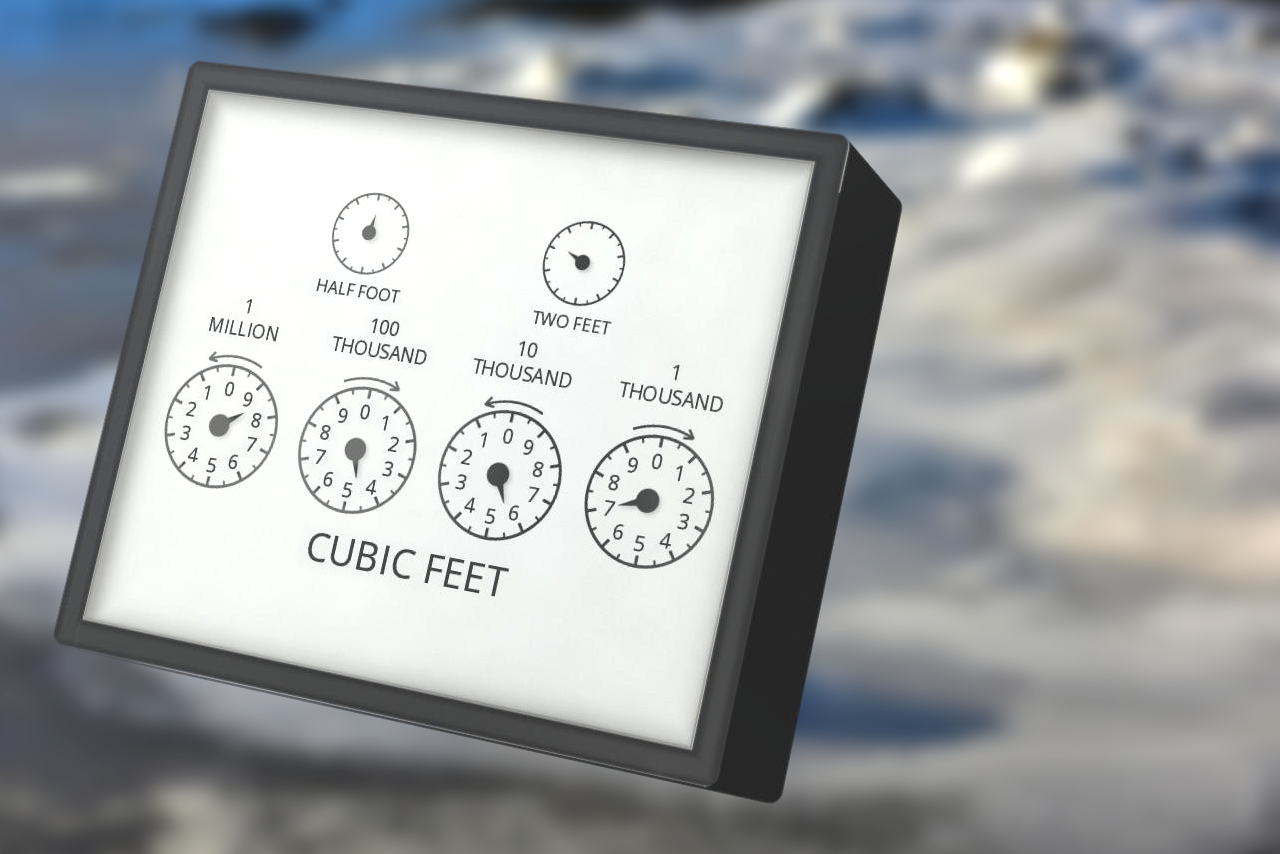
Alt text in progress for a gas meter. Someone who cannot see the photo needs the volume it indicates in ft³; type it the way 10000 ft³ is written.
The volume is 845700 ft³
